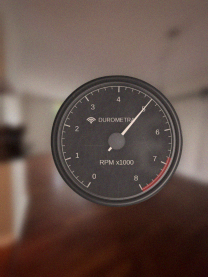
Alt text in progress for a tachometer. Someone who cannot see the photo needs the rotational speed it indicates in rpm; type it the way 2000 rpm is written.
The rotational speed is 5000 rpm
